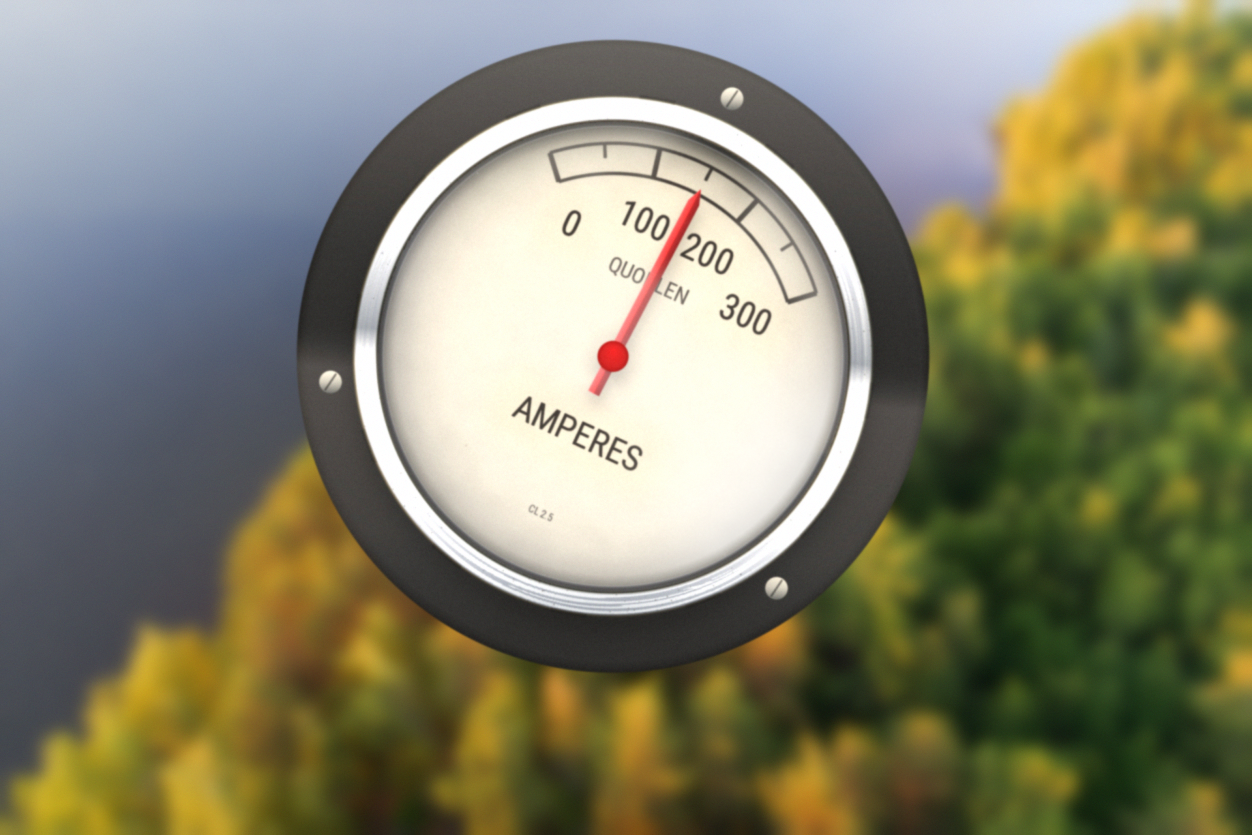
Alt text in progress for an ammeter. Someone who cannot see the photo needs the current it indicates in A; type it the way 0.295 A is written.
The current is 150 A
